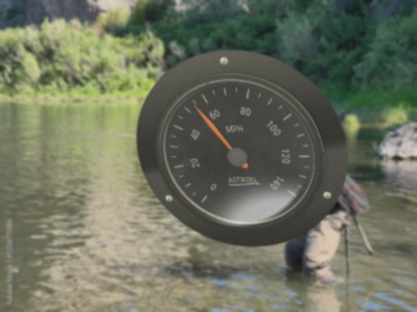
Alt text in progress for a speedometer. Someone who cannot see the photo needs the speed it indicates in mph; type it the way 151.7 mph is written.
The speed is 55 mph
